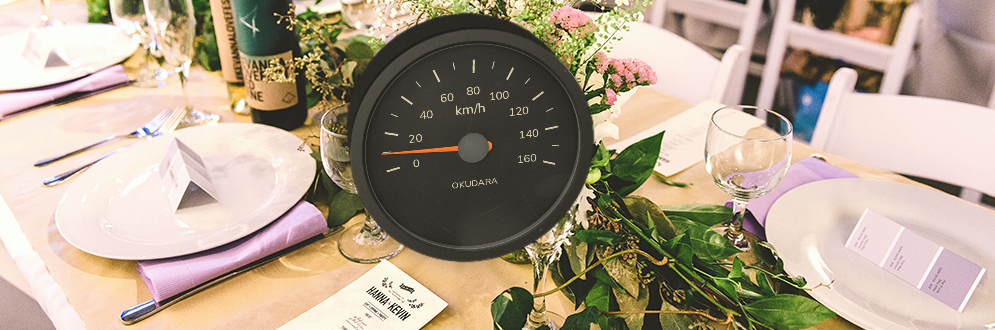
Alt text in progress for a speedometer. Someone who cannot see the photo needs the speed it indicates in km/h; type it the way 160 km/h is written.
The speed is 10 km/h
